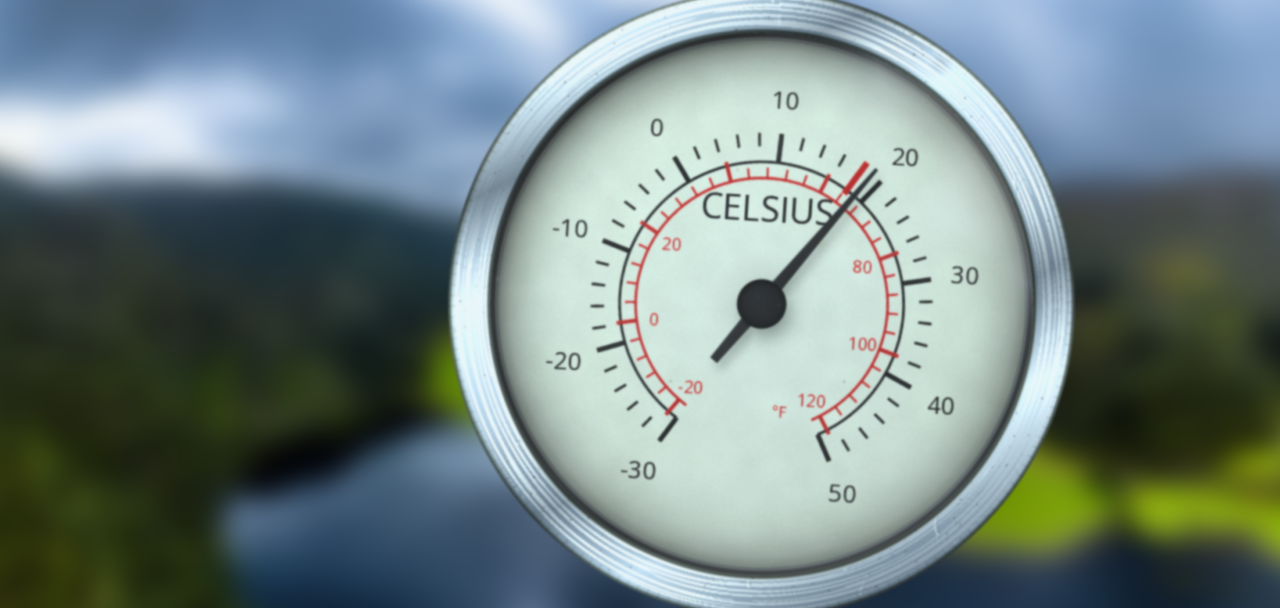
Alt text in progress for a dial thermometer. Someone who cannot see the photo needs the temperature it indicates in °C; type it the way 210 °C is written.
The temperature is 19 °C
